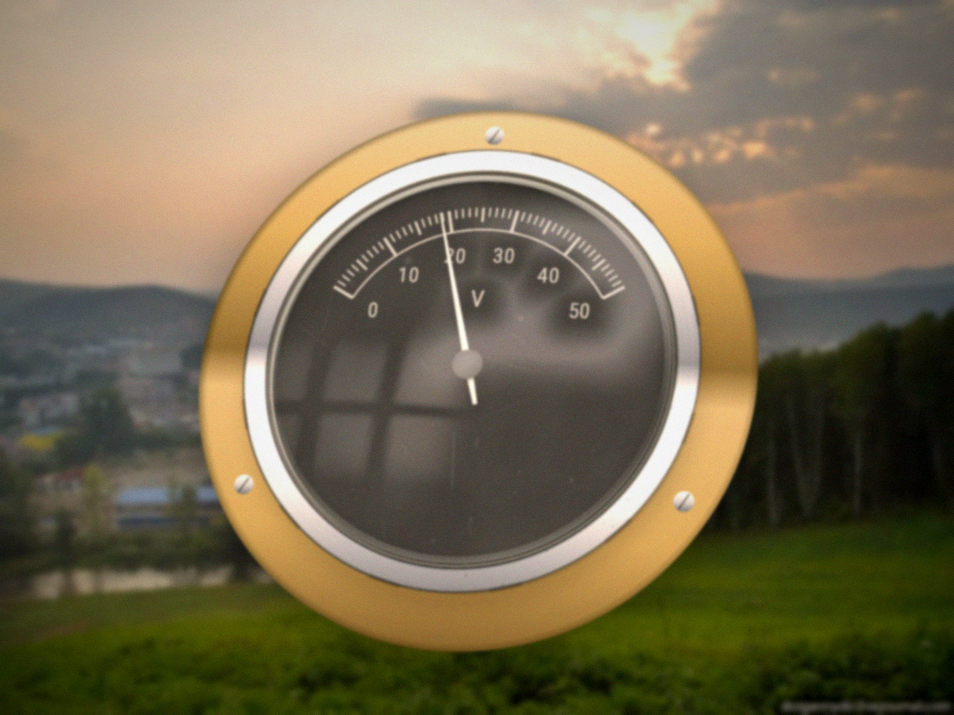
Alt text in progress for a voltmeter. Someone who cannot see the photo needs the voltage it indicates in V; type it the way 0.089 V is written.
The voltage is 19 V
